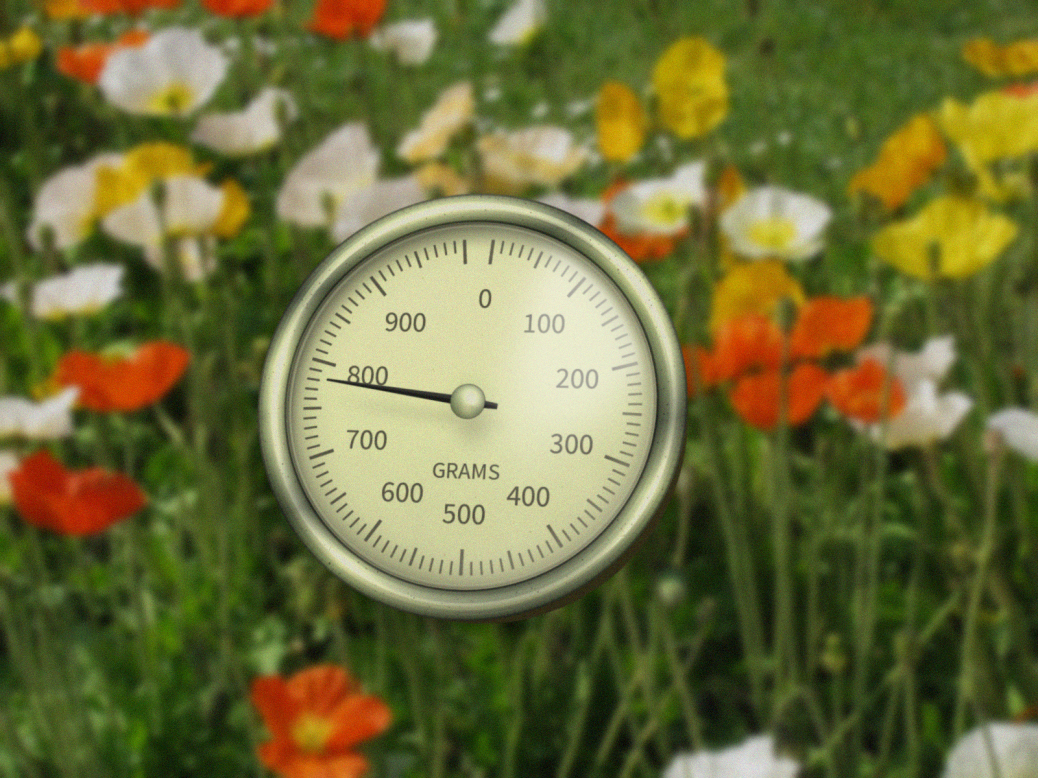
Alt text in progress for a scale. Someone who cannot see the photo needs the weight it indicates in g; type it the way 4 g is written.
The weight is 780 g
